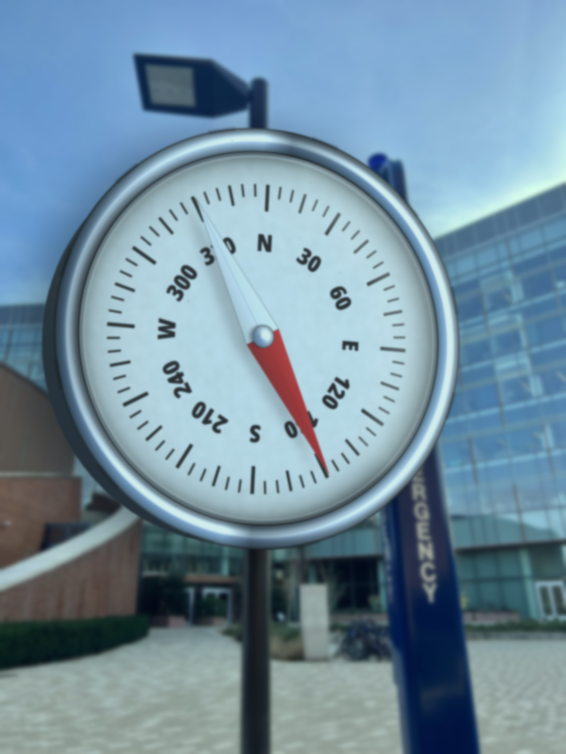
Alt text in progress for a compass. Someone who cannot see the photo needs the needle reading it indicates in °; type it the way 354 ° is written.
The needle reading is 150 °
